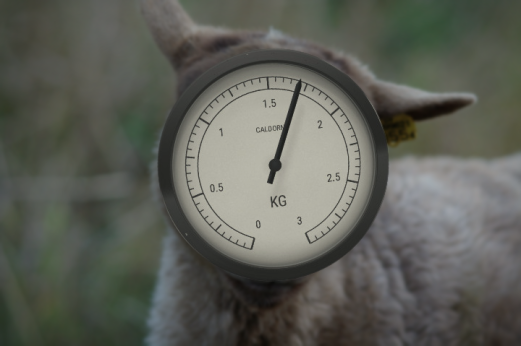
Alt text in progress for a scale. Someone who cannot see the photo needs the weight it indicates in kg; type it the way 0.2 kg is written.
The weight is 1.7 kg
